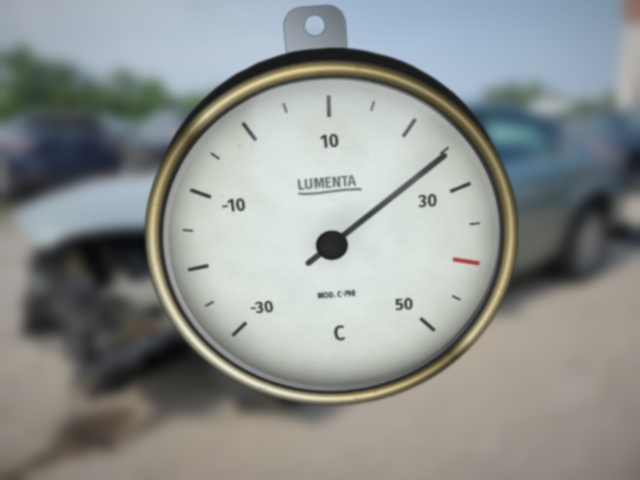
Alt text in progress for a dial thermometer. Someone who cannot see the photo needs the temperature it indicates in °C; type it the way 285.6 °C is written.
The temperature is 25 °C
